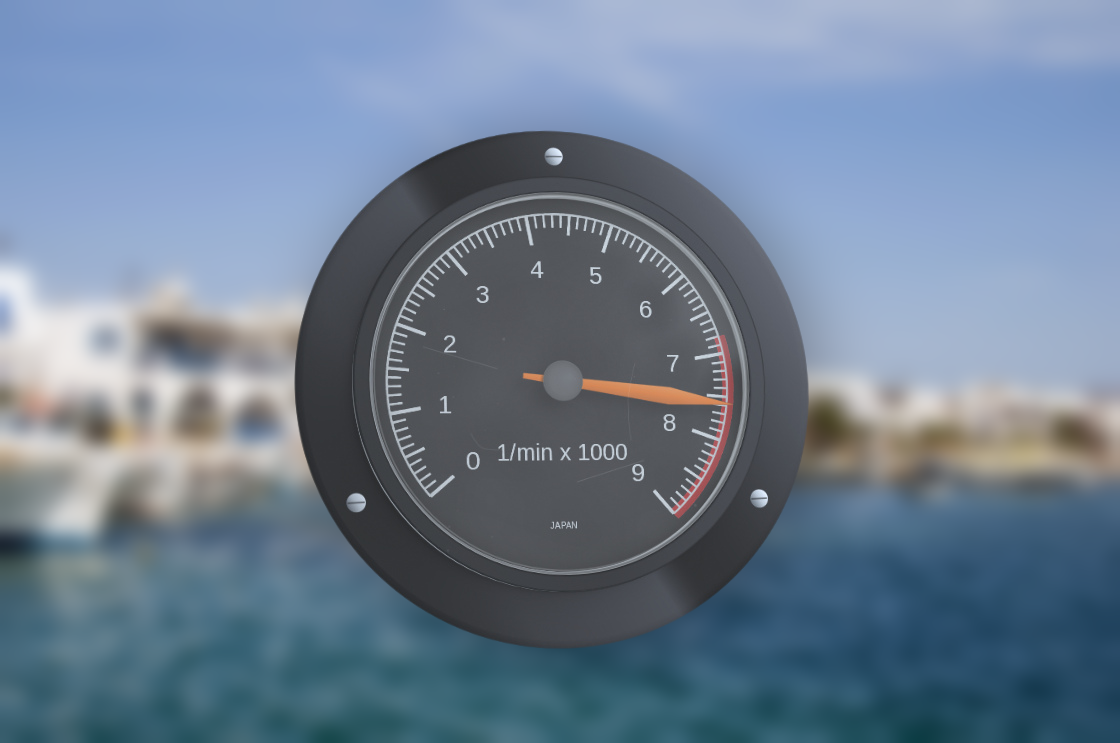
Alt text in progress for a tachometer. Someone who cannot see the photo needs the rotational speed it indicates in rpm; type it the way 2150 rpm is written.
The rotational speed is 7600 rpm
